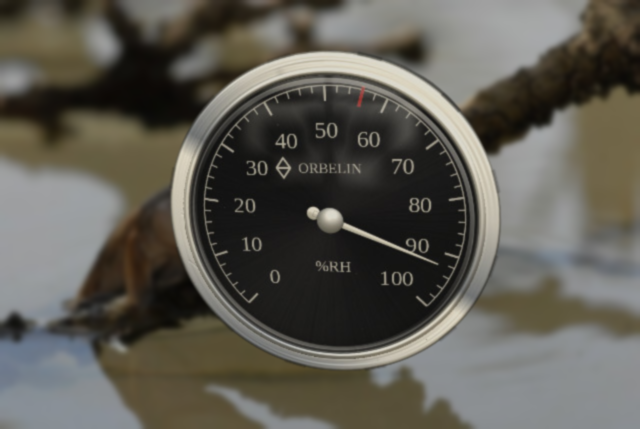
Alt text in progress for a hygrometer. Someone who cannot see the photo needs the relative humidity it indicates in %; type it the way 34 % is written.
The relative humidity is 92 %
